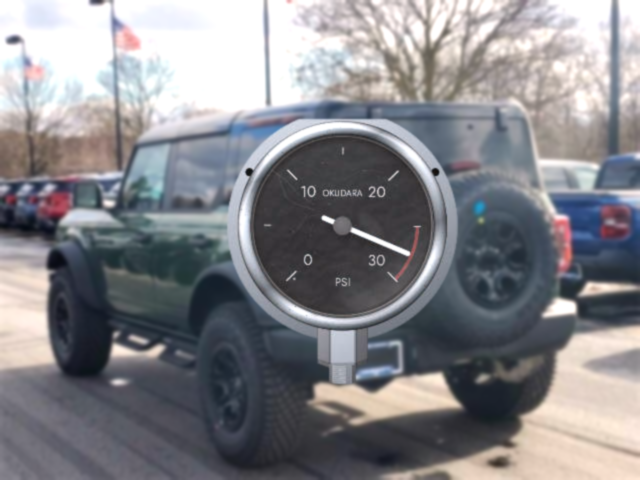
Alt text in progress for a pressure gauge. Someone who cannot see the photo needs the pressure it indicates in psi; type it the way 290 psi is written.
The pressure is 27.5 psi
